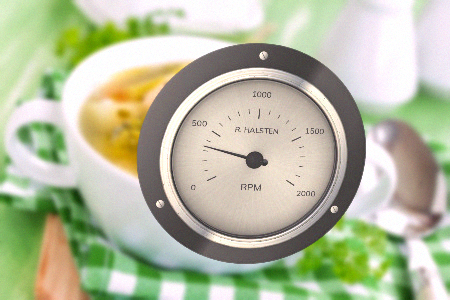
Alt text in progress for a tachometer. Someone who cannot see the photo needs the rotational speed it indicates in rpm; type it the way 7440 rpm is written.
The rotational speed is 350 rpm
